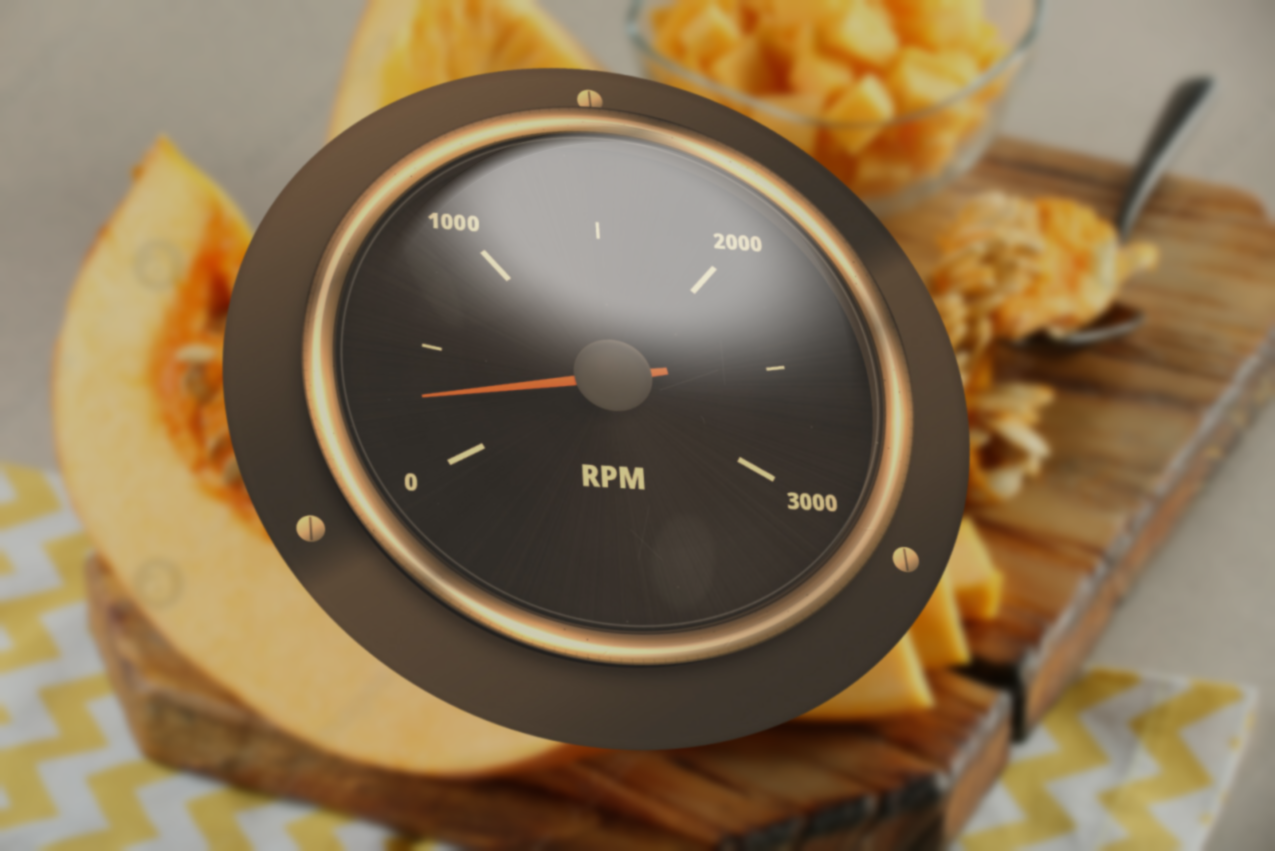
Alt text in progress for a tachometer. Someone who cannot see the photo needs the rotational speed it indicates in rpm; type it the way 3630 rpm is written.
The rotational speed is 250 rpm
